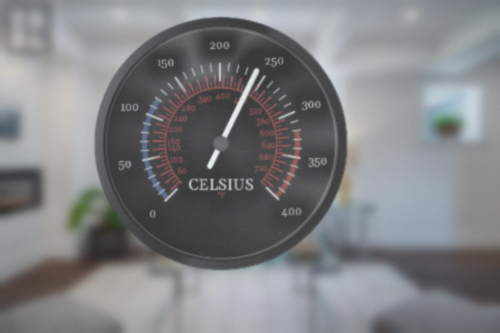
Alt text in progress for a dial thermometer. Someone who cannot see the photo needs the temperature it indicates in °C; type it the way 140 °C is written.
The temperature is 240 °C
